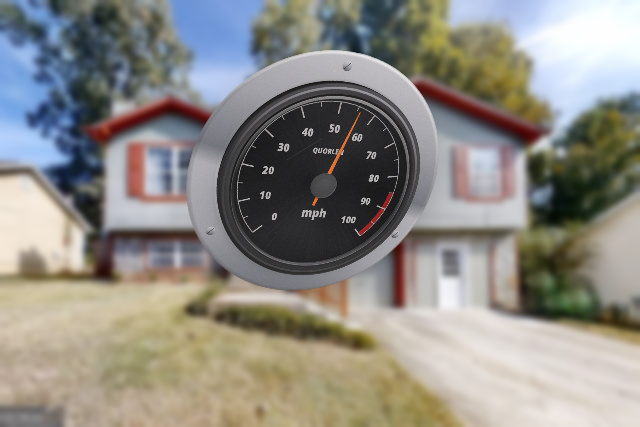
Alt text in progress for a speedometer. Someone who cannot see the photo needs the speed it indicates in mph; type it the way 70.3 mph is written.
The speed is 55 mph
